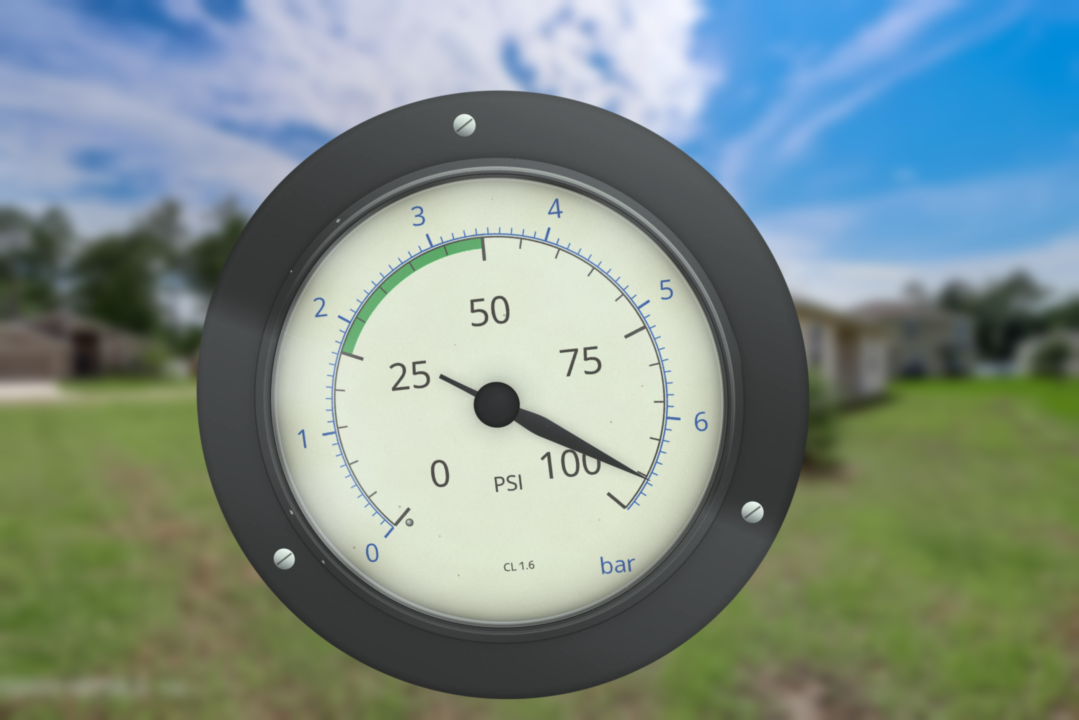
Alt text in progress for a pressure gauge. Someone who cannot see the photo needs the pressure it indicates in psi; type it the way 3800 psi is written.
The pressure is 95 psi
